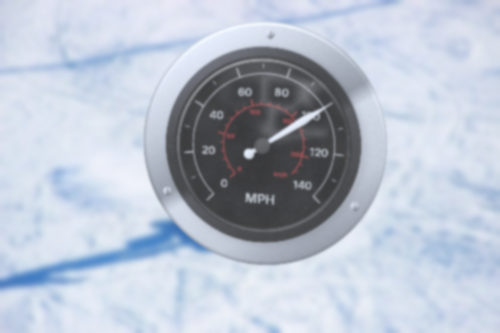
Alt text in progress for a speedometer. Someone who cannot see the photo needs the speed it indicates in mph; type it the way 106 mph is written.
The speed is 100 mph
